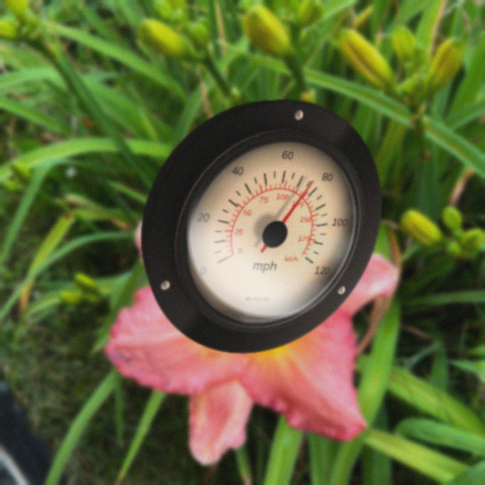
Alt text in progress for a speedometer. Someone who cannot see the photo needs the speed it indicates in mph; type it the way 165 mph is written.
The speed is 75 mph
